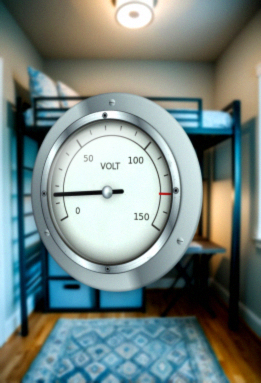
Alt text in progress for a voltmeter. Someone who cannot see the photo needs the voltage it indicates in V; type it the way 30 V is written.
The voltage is 15 V
